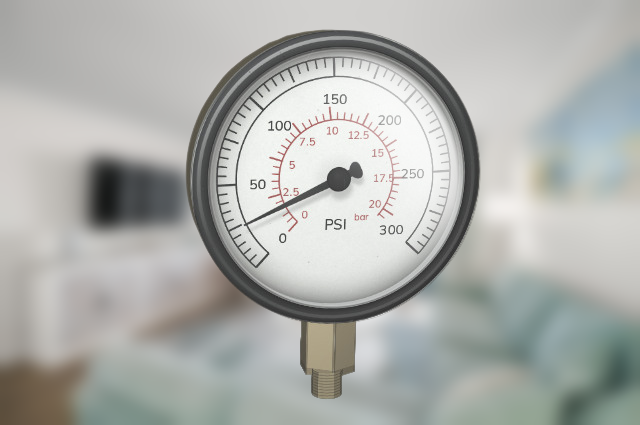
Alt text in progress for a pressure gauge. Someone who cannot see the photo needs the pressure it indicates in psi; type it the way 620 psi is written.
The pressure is 25 psi
